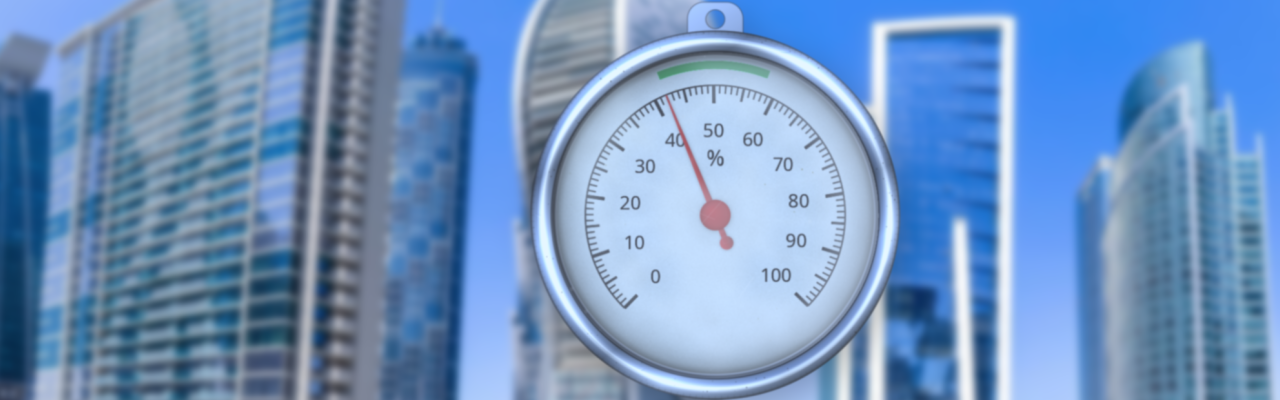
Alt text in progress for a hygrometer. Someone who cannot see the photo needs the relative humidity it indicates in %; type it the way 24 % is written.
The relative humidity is 42 %
